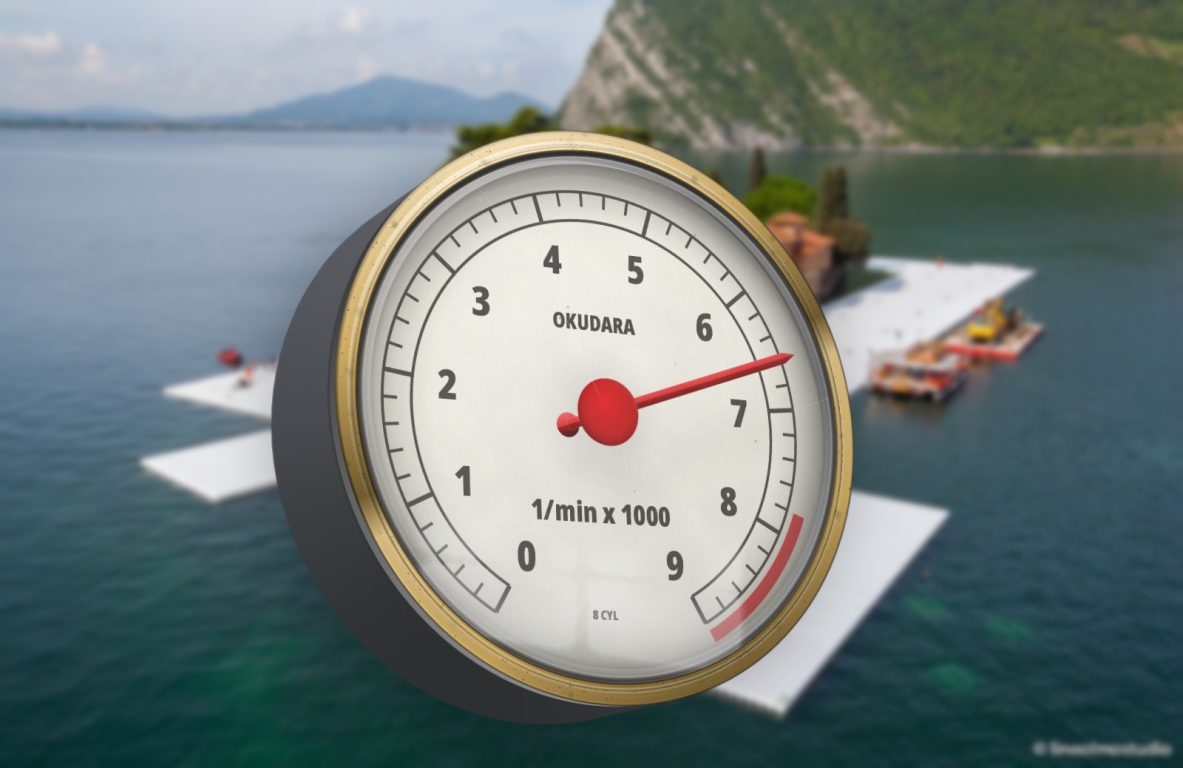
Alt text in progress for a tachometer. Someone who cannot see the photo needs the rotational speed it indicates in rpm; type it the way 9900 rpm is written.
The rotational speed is 6600 rpm
